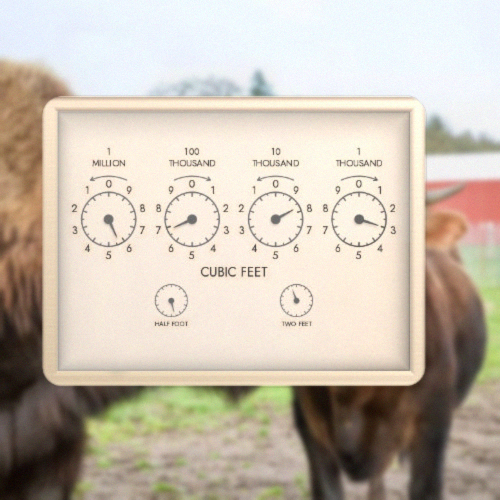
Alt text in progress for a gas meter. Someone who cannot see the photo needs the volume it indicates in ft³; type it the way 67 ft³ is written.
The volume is 568300 ft³
